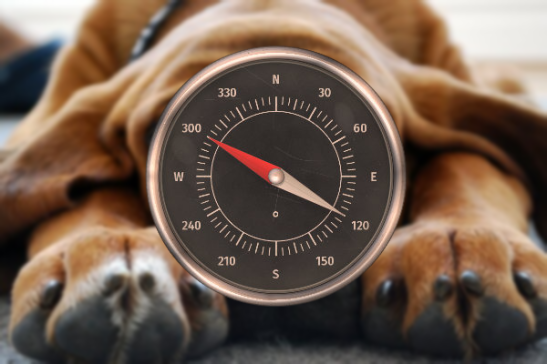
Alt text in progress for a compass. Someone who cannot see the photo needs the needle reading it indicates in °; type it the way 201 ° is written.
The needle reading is 300 °
